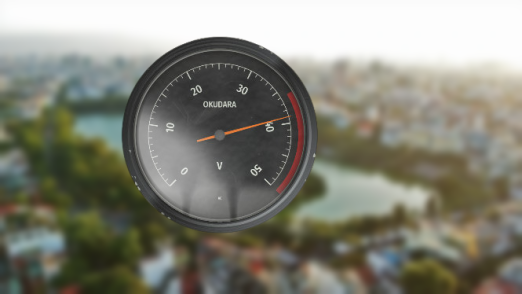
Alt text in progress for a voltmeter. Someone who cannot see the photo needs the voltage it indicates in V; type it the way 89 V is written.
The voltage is 39 V
